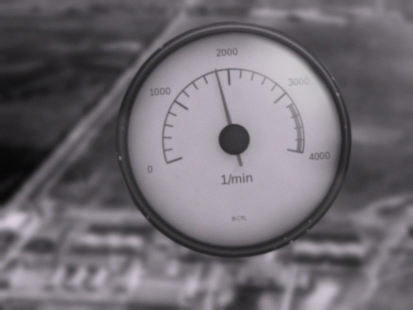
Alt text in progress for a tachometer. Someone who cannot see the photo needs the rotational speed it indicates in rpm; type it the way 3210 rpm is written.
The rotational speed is 1800 rpm
